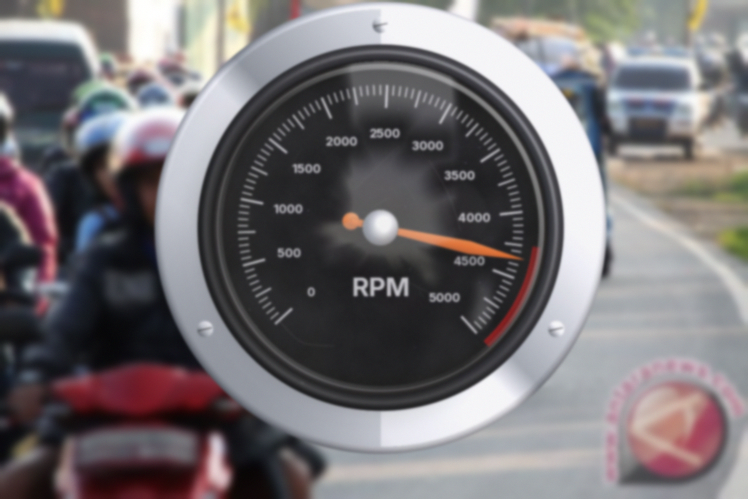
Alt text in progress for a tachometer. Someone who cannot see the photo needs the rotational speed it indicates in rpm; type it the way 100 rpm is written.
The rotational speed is 4350 rpm
